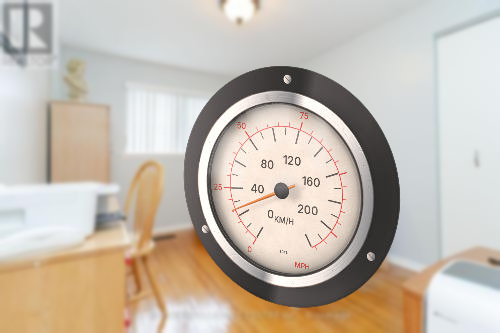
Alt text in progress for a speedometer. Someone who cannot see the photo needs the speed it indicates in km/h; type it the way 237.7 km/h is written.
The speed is 25 km/h
